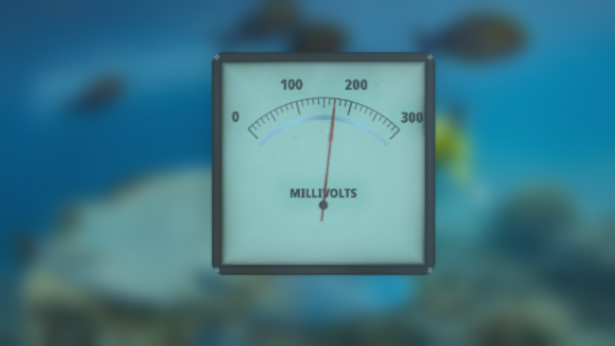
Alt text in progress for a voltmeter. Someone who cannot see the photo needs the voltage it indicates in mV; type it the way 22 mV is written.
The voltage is 170 mV
